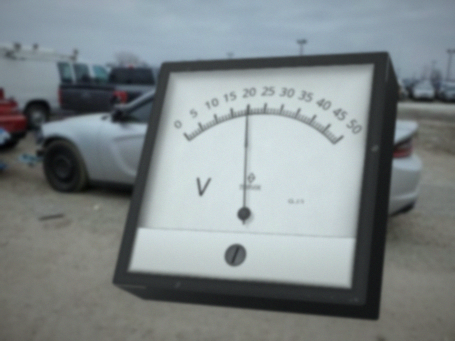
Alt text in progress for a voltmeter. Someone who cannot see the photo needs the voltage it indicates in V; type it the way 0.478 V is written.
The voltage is 20 V
